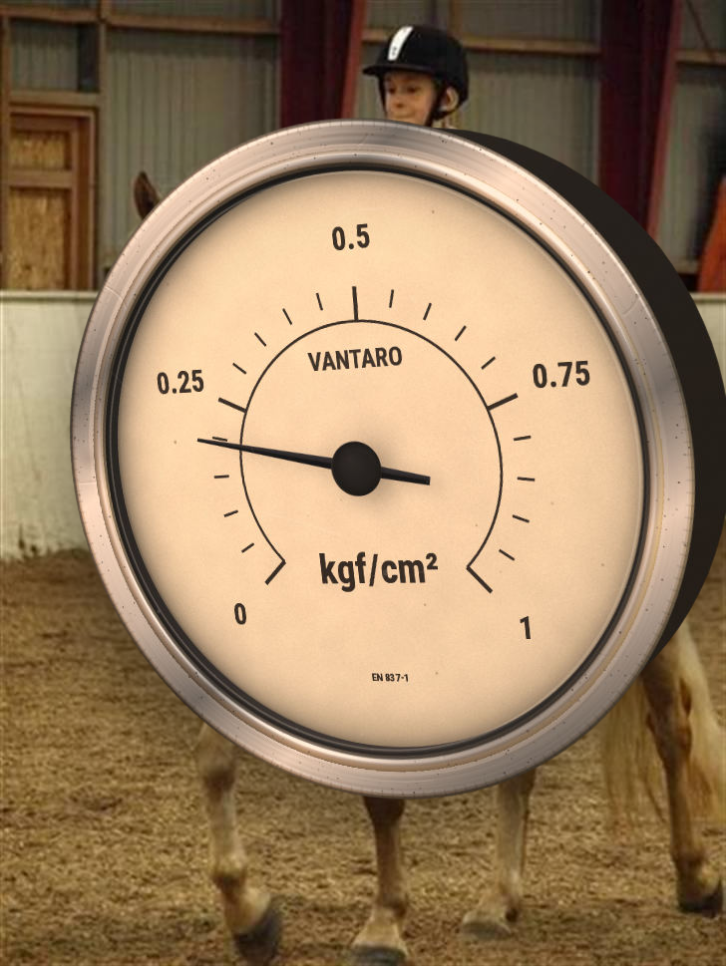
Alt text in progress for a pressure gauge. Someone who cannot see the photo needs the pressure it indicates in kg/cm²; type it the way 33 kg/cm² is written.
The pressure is 0.2 kg/cm²
